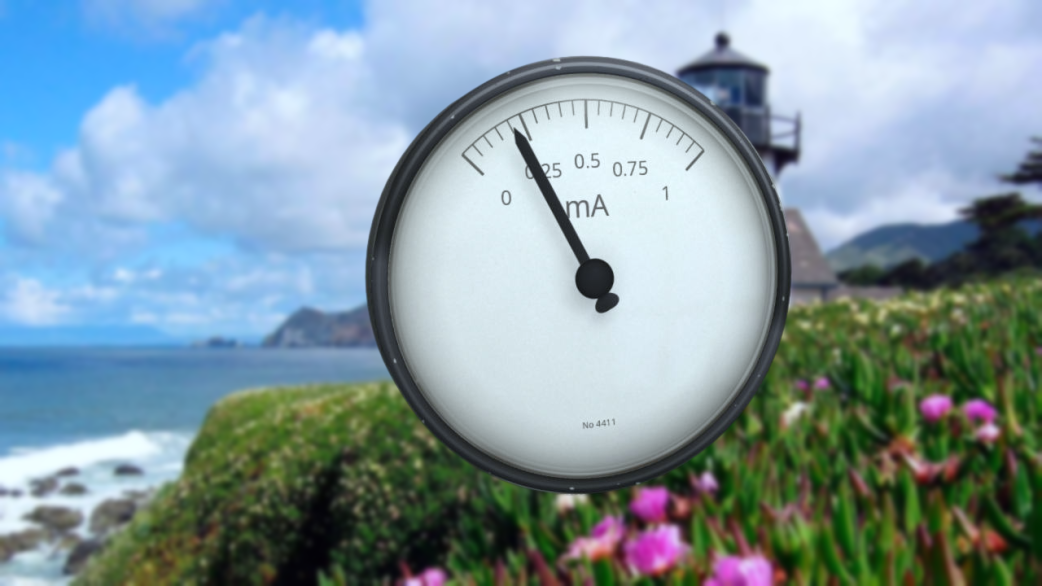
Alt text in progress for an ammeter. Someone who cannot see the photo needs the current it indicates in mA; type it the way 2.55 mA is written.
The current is 0.2 mA
